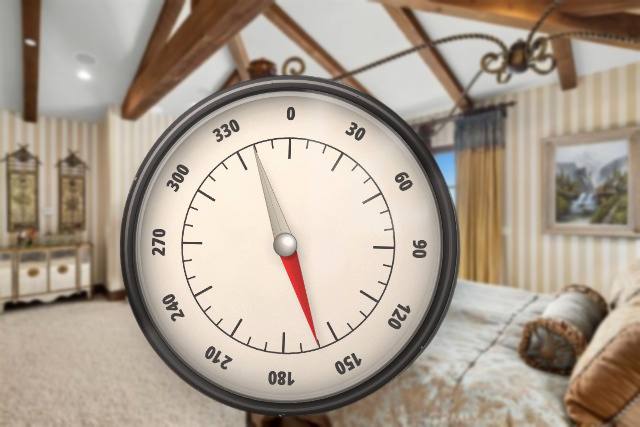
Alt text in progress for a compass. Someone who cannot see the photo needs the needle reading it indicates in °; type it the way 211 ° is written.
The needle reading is 160 °
